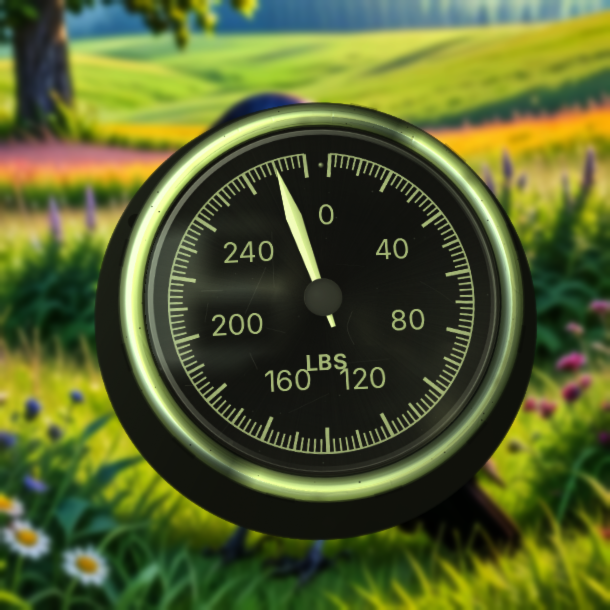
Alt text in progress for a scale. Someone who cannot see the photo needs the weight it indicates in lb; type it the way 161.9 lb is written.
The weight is 270 lb
